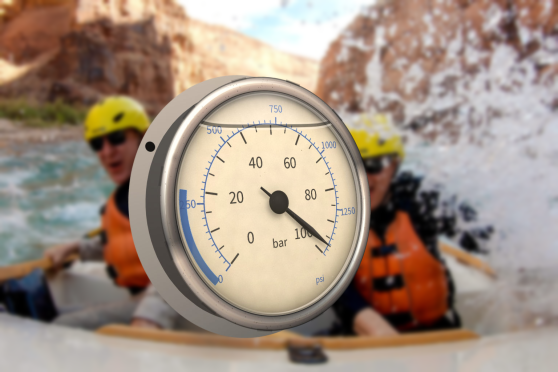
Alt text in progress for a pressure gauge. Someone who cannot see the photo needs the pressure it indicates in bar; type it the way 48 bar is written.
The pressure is 97.5 bar
